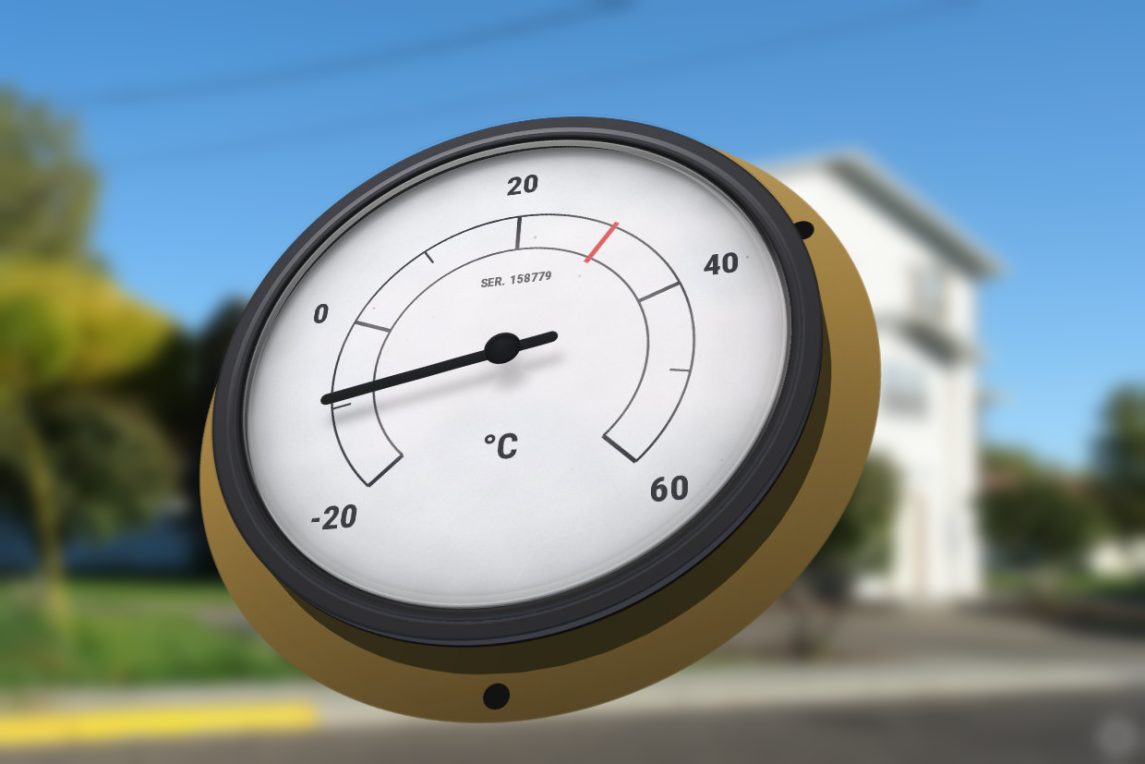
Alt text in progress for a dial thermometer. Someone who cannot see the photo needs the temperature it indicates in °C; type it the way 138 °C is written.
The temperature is -10 °C
